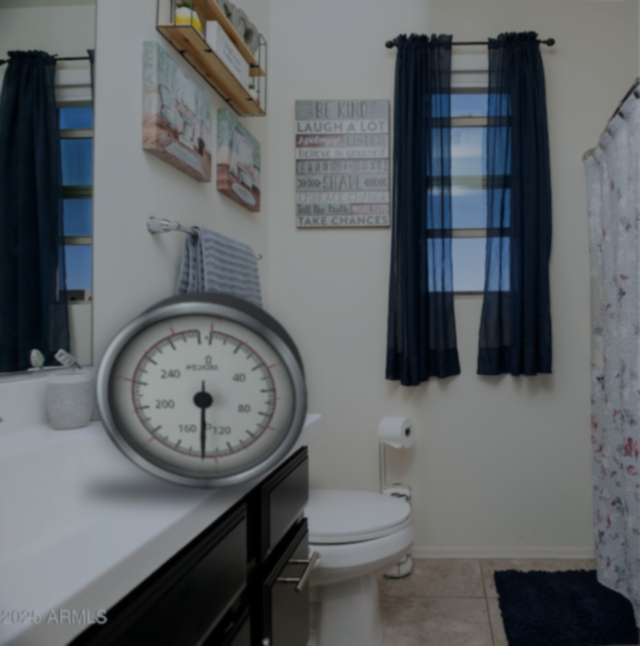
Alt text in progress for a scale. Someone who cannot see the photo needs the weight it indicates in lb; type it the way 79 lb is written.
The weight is 140 lb
